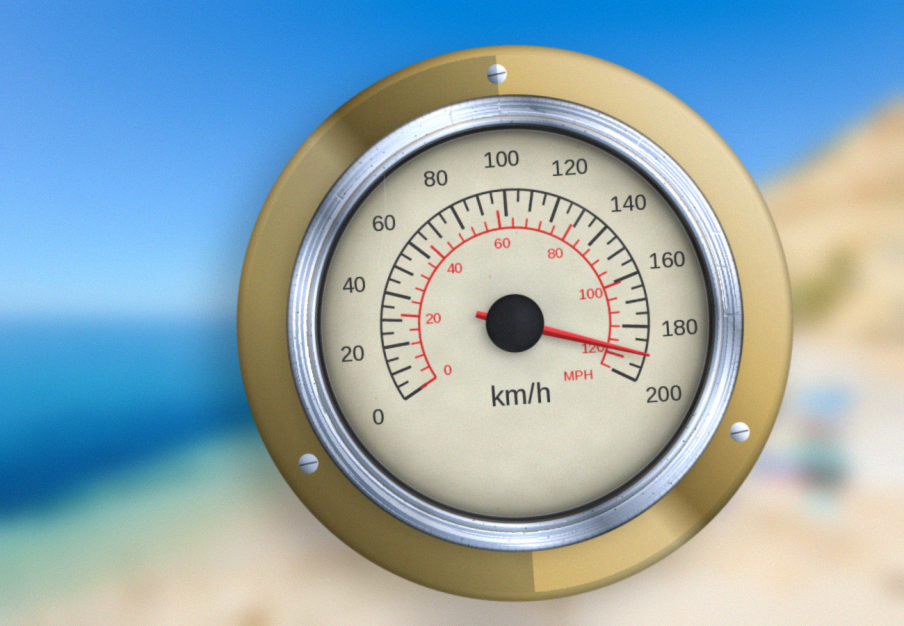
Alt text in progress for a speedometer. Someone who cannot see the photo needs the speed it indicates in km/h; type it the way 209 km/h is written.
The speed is 190 km/h
